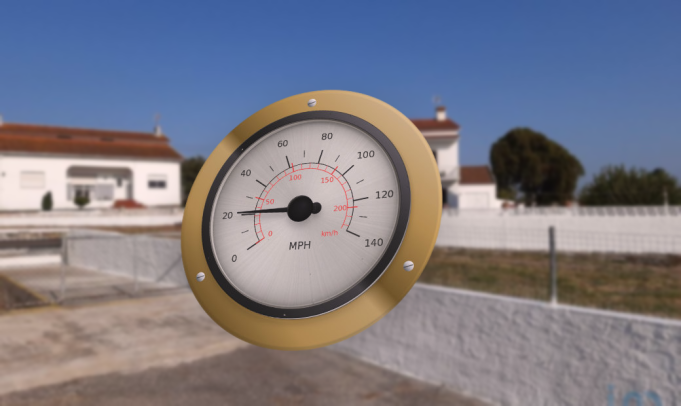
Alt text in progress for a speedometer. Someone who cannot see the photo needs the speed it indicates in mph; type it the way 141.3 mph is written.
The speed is 20 mph
